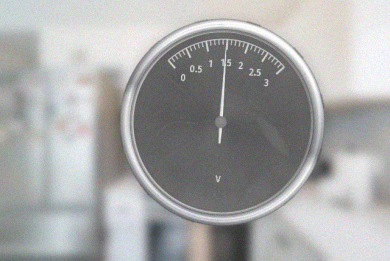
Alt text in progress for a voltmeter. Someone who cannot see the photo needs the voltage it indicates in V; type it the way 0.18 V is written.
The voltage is 1.5 V
